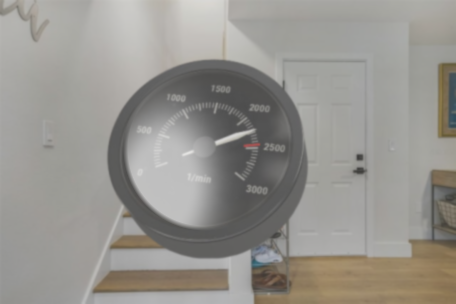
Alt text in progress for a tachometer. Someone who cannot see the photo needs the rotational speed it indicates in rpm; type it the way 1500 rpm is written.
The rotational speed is 2250 rpm
